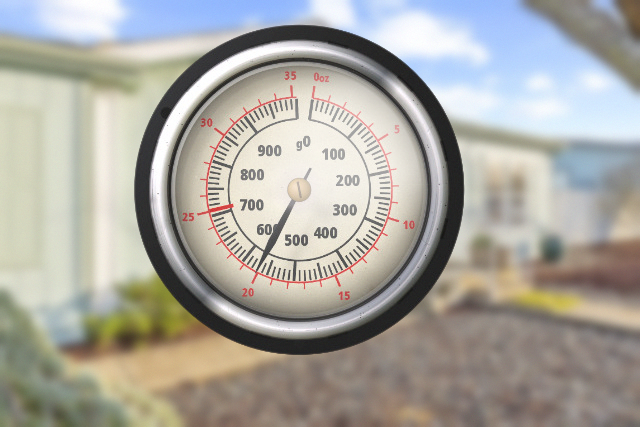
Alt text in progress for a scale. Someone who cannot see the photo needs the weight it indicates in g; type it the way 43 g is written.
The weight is 570 g
